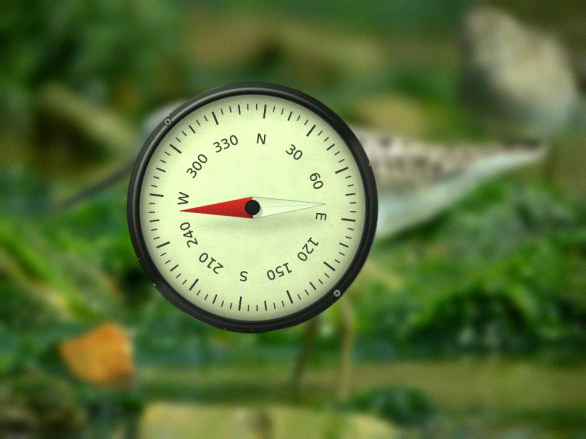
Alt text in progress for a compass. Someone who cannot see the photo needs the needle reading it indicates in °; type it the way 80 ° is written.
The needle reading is 260 °
